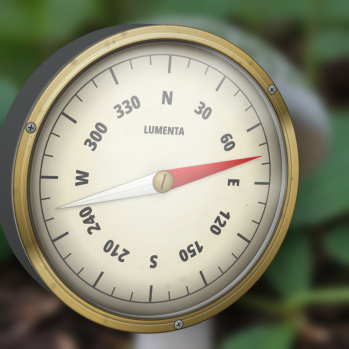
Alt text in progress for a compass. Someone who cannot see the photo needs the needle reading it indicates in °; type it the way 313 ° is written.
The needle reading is 75 °
